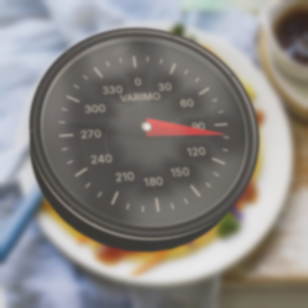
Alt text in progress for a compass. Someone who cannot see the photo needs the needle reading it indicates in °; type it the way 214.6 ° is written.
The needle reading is 100 °
